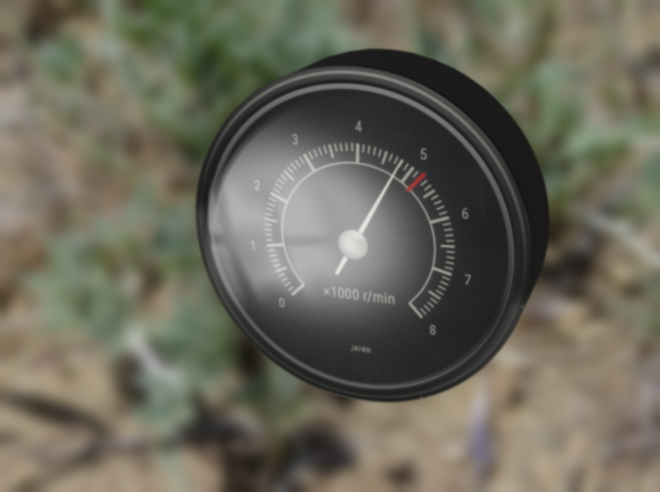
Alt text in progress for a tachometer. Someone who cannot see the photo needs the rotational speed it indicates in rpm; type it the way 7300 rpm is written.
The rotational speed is 4800 rpm
